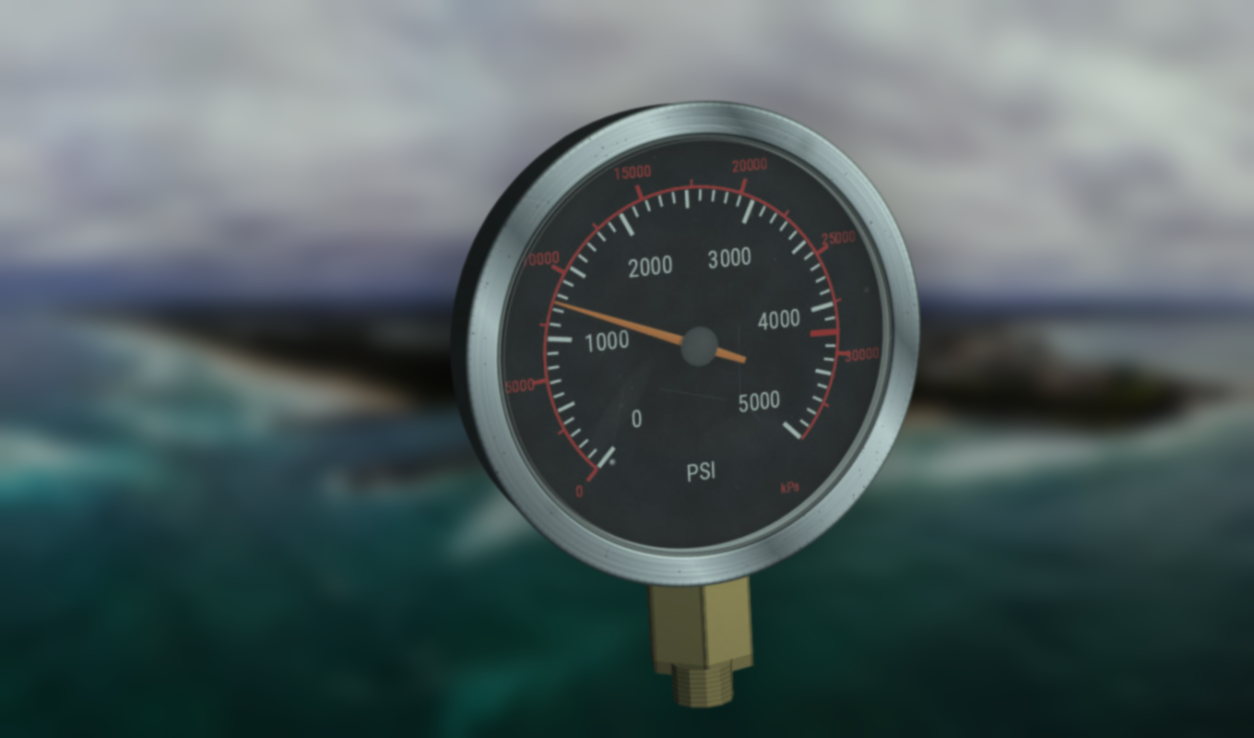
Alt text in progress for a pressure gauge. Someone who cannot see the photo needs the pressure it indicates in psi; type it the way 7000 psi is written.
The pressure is 1250 psi
